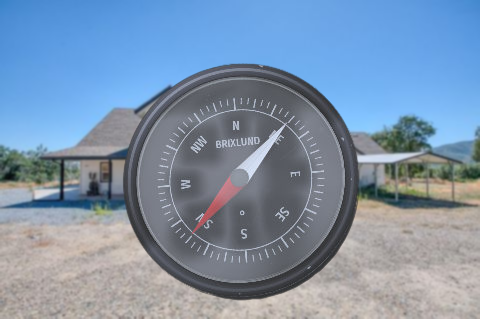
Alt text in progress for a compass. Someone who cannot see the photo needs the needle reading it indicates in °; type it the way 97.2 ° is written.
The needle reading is 225 °
